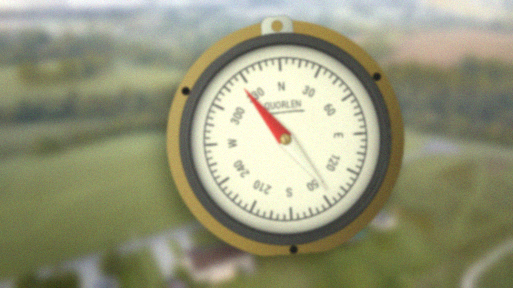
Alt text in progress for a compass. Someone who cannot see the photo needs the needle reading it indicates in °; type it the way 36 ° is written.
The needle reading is 325 °
